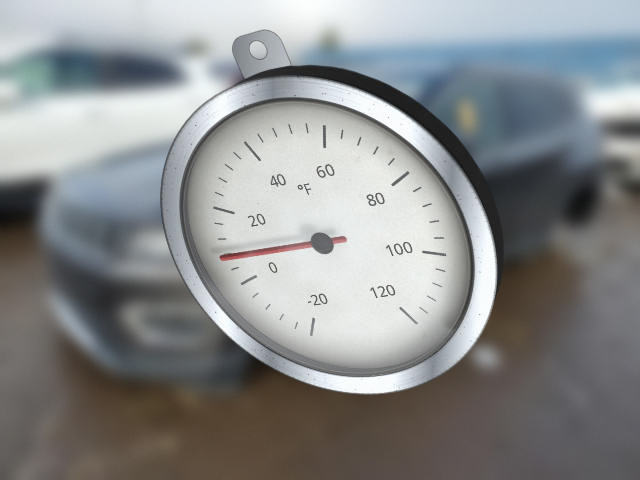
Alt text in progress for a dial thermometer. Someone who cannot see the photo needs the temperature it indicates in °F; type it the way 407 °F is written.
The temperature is 8 °F
